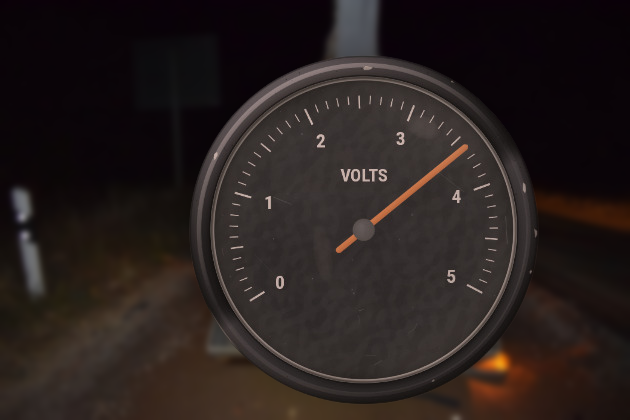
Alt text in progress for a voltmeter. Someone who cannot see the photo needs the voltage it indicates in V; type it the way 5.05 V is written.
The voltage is 3.6 V
